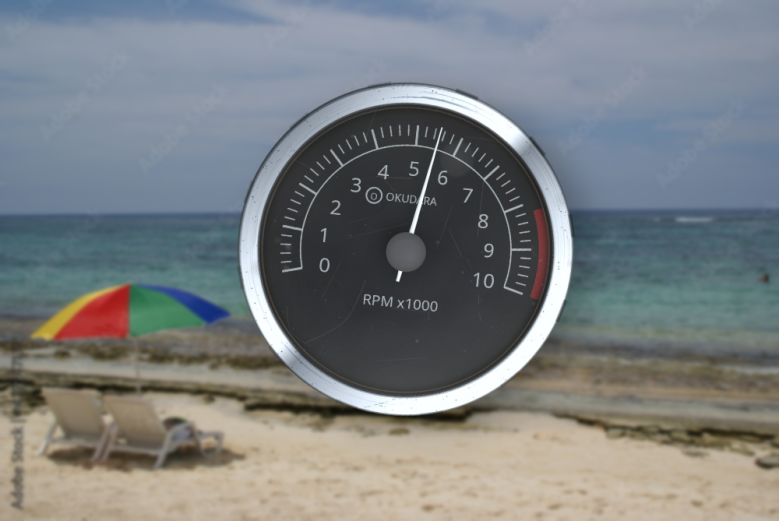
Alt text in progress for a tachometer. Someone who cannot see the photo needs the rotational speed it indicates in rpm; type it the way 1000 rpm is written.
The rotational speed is 5500 rpm
